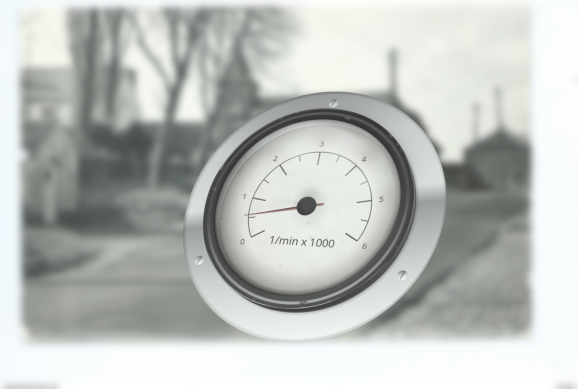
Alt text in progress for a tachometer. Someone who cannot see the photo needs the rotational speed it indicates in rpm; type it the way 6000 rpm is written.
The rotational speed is 500 rpm
